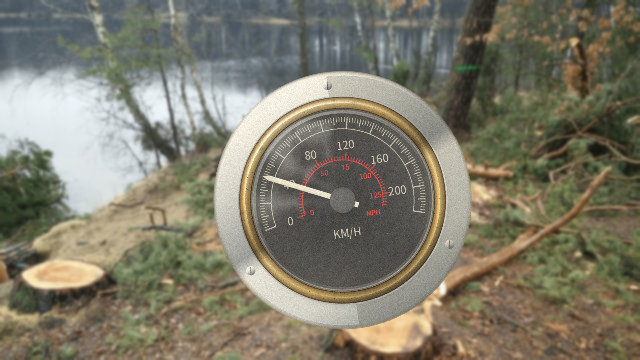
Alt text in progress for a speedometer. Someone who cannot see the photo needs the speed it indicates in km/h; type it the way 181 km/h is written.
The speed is 40 km/h
